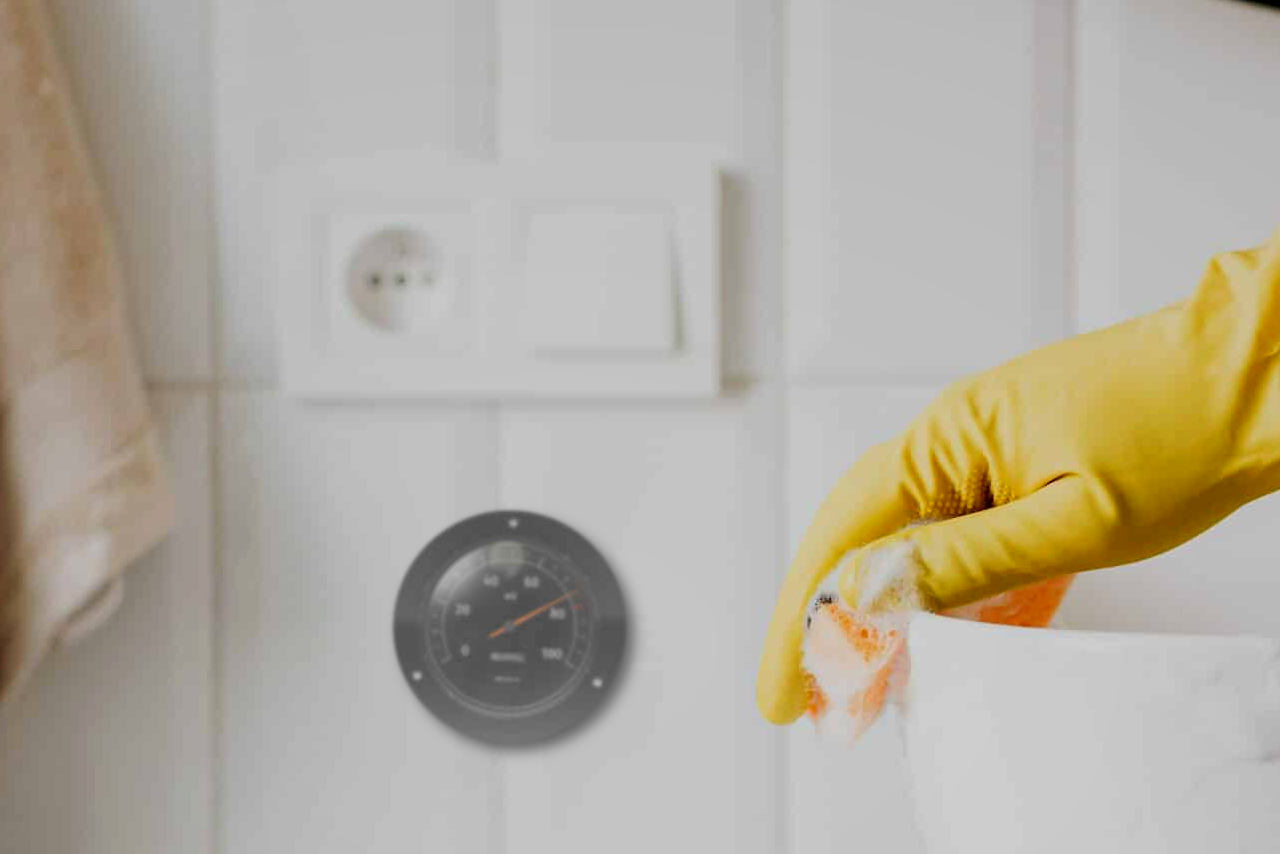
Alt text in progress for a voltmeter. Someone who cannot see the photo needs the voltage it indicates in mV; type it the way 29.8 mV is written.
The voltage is 75 mV
